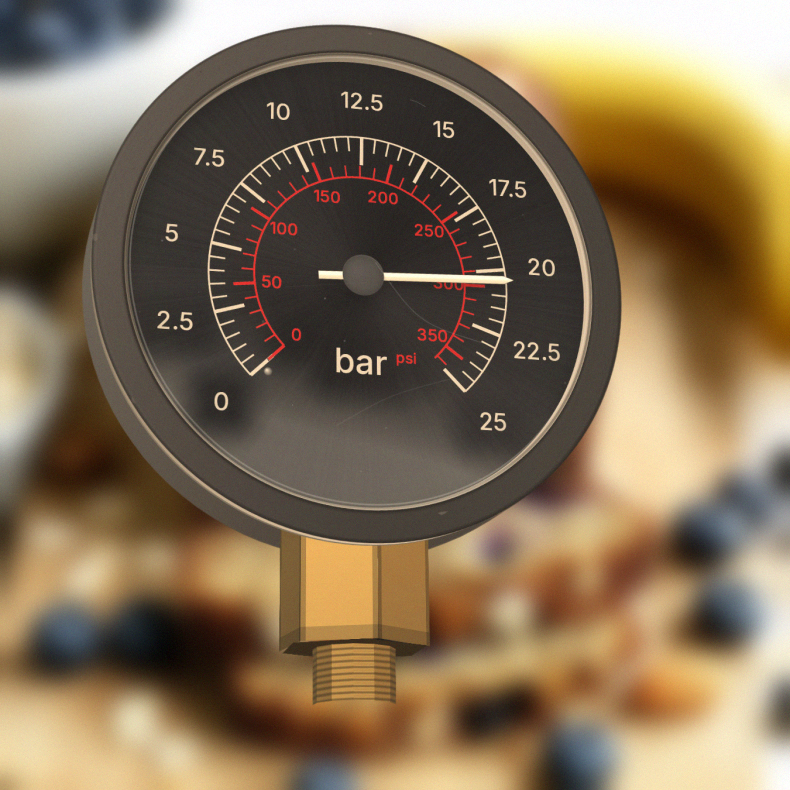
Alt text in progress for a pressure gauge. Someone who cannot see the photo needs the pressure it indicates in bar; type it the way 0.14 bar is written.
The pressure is 20.5 bar
